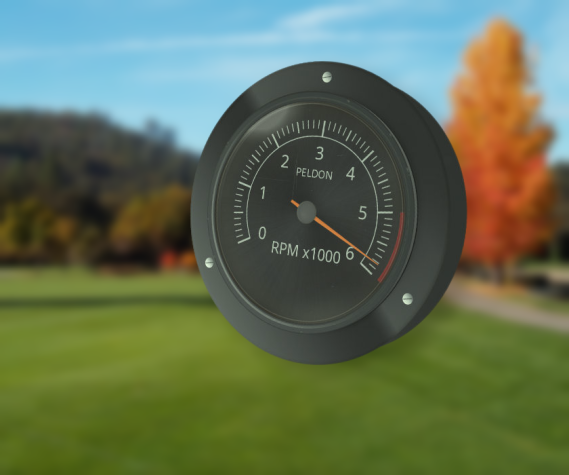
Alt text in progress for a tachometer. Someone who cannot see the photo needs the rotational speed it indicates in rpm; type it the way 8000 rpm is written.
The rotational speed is 5800 rpm
